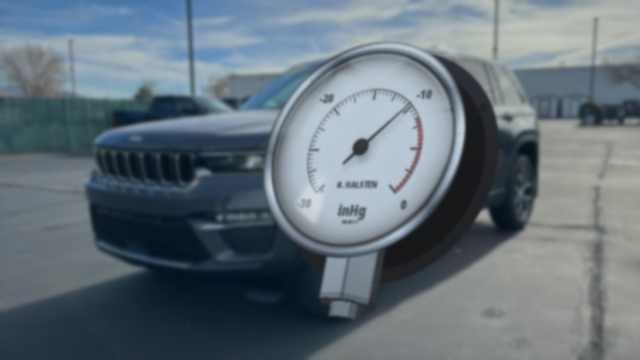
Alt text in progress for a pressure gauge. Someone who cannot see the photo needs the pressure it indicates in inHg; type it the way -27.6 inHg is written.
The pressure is -10 inHg
